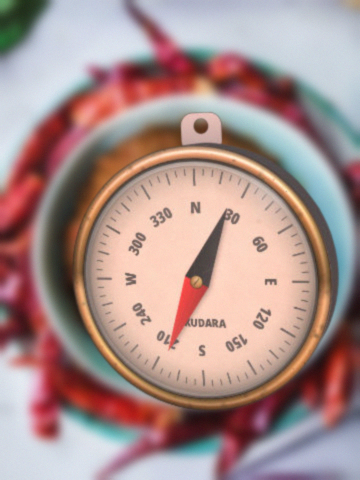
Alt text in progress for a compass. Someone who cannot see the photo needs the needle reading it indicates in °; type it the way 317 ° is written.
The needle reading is 205 °
